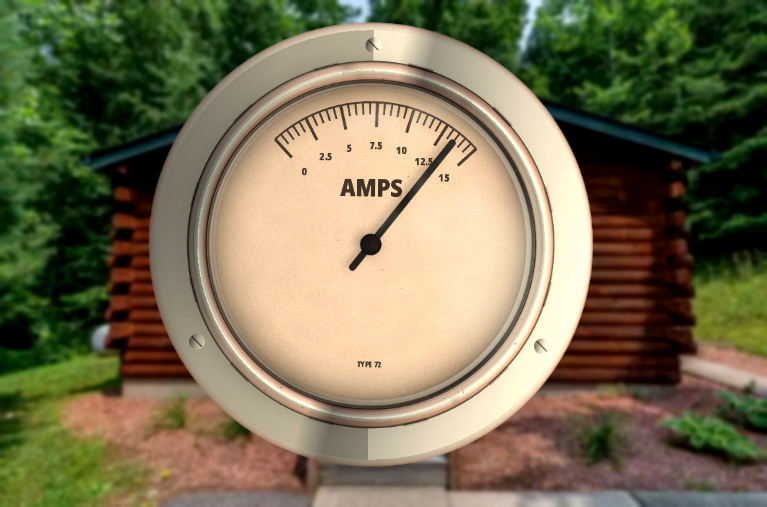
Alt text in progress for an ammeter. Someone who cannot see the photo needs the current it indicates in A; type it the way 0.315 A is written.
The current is 13.5 A
